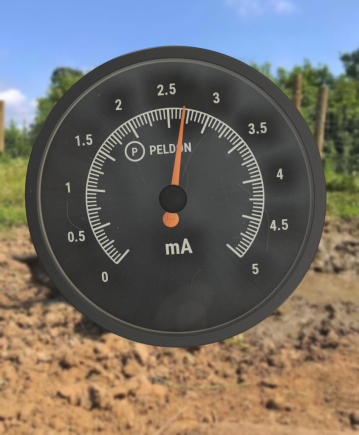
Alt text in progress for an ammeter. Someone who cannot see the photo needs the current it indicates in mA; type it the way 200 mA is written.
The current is 2.7 mA
